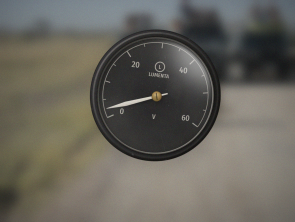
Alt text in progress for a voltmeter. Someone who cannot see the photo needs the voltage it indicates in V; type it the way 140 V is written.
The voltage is 2.5 V
